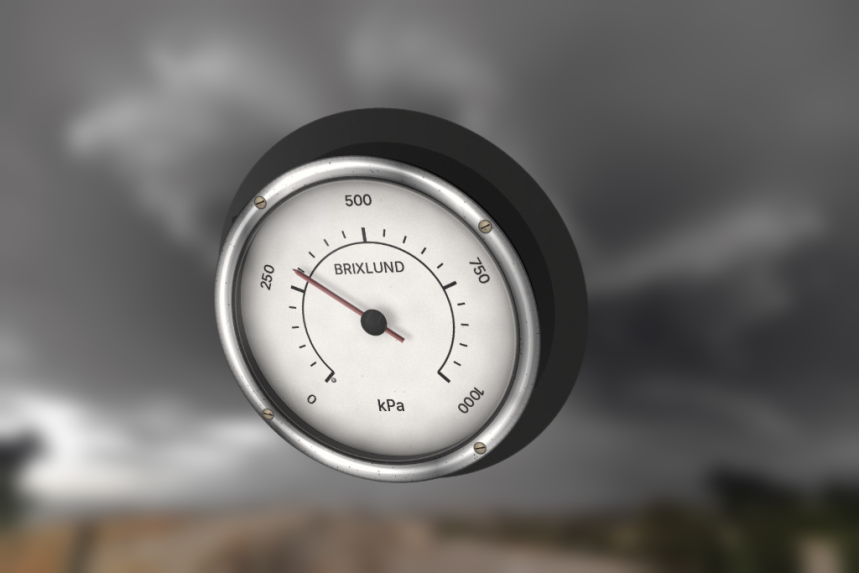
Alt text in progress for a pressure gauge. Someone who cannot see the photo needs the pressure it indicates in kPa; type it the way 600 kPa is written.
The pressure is 300 kPa
